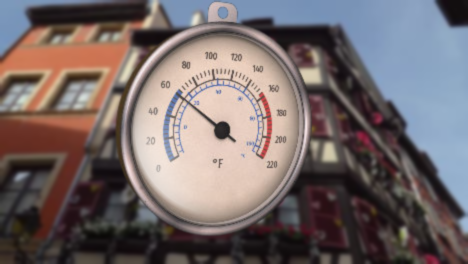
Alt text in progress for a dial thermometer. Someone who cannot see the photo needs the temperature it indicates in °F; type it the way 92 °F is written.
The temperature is 60 °F
